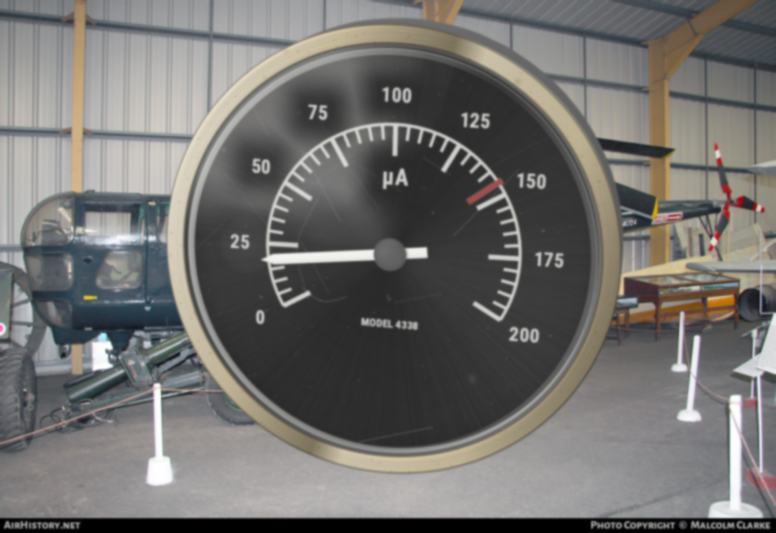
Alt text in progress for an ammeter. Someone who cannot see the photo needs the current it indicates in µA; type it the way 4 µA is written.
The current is 20 µA
